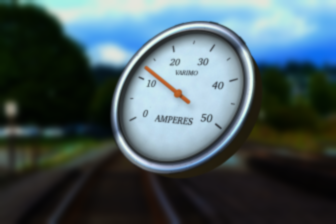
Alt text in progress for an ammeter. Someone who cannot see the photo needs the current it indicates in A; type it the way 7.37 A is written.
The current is 12.5 A
